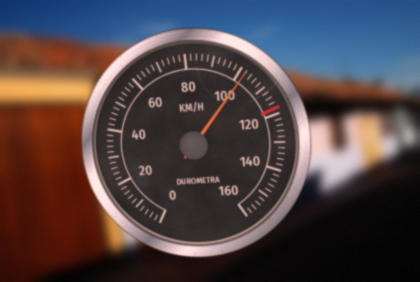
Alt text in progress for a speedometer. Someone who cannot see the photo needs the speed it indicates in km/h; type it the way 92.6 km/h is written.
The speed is 102 km/h
